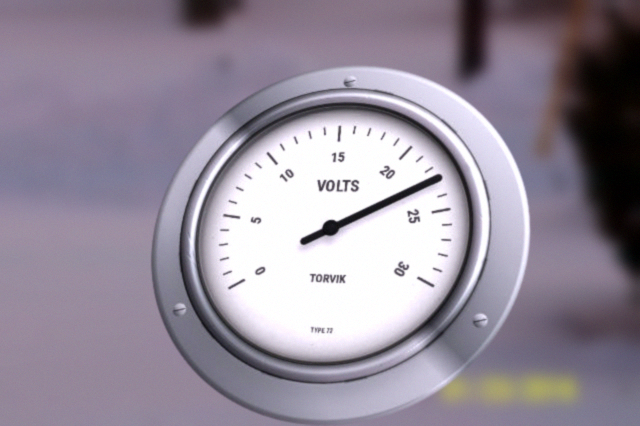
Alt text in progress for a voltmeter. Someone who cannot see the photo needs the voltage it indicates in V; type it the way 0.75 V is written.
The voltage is 23 V
